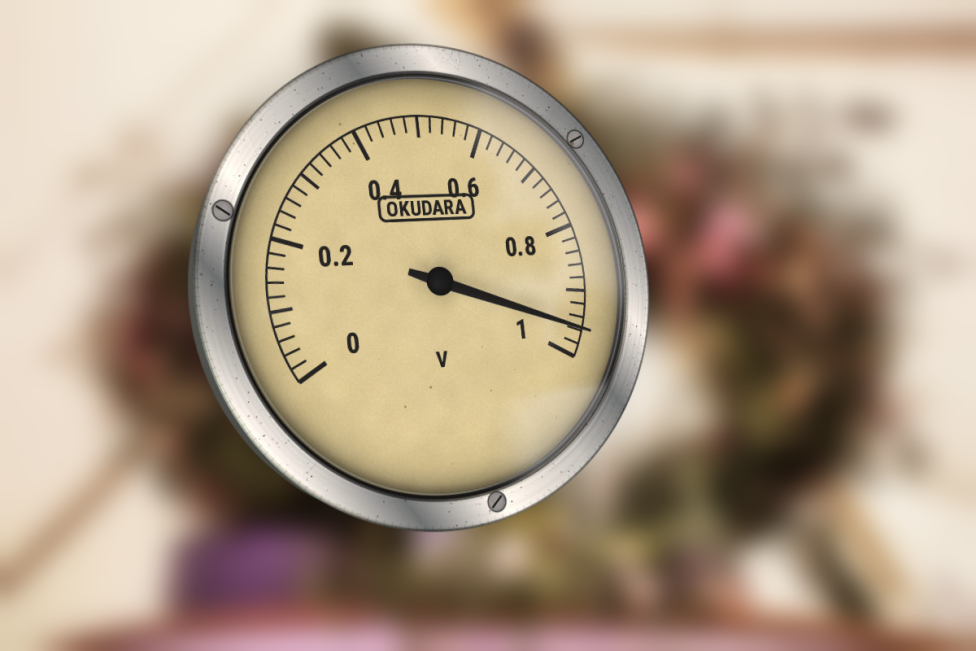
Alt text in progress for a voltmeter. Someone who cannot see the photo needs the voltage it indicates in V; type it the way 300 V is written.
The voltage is 0.96 V
